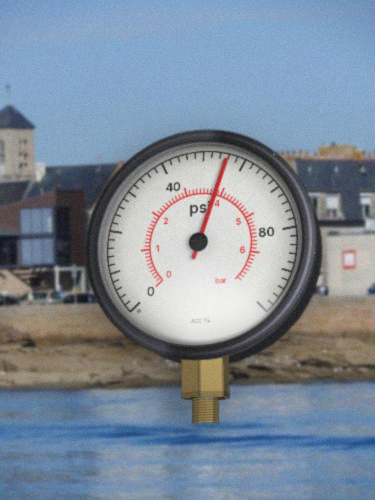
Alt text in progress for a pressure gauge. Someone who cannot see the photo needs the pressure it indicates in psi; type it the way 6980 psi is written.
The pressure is 56 psi
